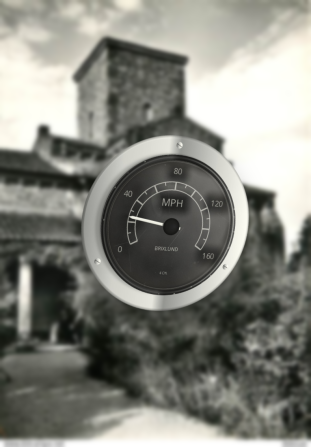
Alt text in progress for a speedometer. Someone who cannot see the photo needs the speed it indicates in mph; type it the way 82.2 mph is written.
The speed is 25 mph
